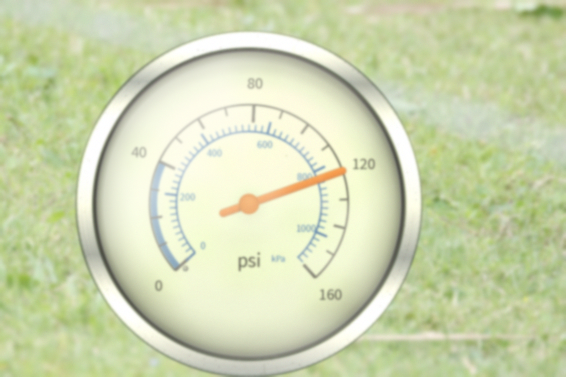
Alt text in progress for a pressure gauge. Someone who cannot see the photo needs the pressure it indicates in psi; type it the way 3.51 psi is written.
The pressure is 120 psi
